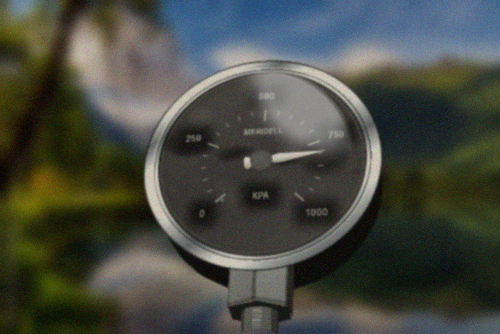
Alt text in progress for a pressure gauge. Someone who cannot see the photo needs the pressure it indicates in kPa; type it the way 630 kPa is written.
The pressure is 800 kPa
